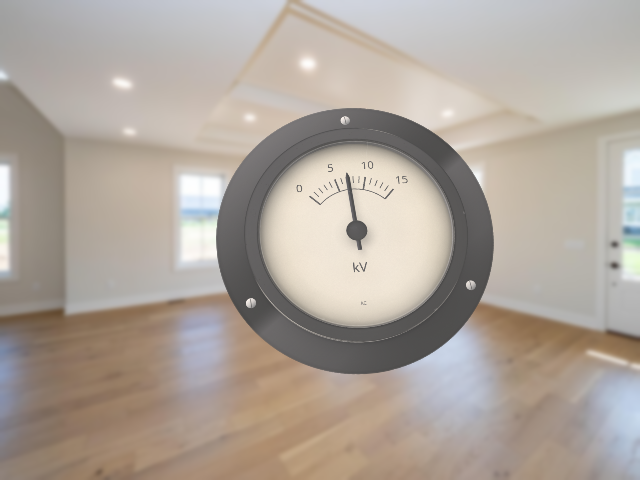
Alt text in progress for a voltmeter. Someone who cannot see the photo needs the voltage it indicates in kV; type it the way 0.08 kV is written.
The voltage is 7 kV
